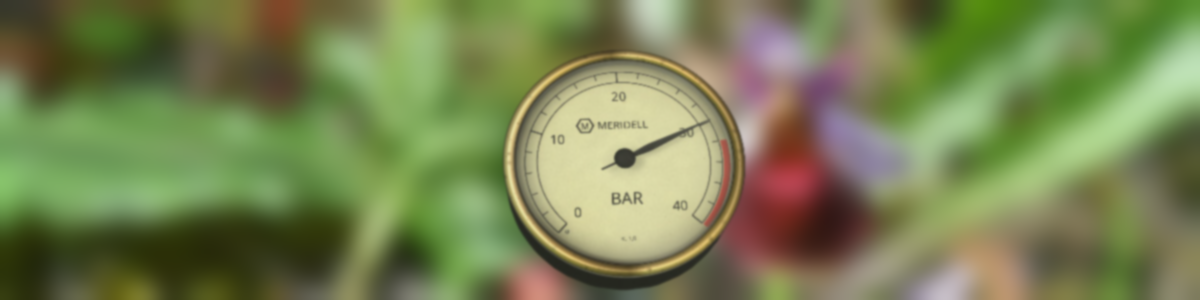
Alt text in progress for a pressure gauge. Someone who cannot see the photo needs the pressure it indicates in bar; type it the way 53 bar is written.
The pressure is 30 bar
